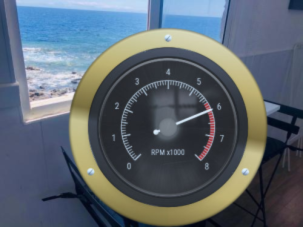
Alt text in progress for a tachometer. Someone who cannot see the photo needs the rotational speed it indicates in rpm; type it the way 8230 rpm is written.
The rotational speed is 6000 rpm
